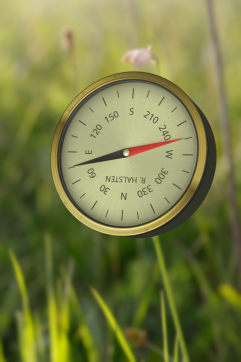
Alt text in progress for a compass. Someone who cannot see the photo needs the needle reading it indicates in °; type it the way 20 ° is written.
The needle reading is 255 °
